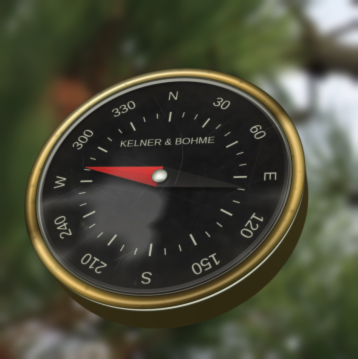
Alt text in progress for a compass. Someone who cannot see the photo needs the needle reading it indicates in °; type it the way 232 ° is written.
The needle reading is 280 °
